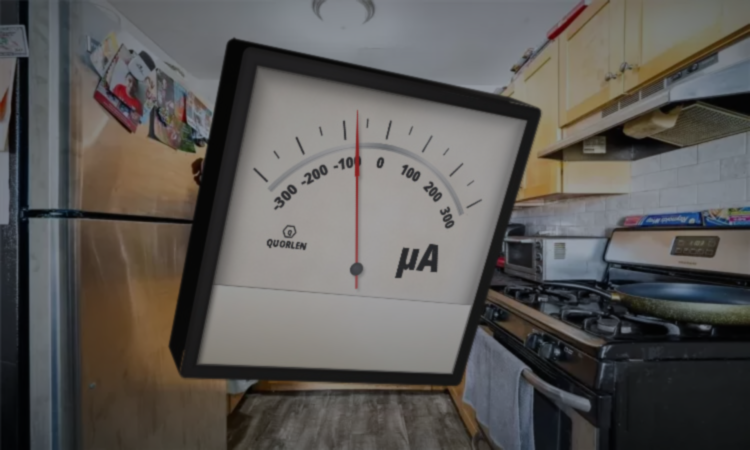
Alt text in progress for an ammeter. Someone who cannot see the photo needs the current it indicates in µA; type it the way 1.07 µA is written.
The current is -75 µA
